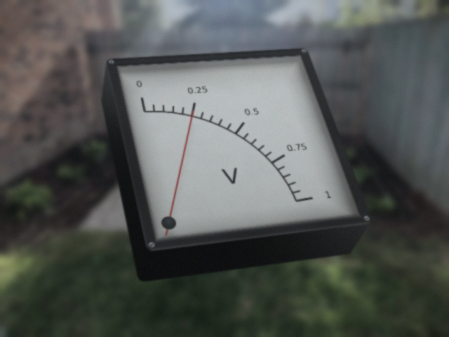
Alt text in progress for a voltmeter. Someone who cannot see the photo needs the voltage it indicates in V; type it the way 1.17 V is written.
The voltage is 0.25 V
